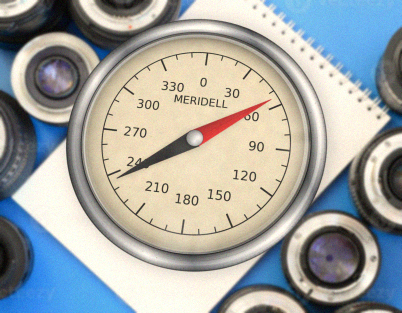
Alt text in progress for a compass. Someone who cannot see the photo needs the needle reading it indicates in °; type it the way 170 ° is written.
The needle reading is 55 °
